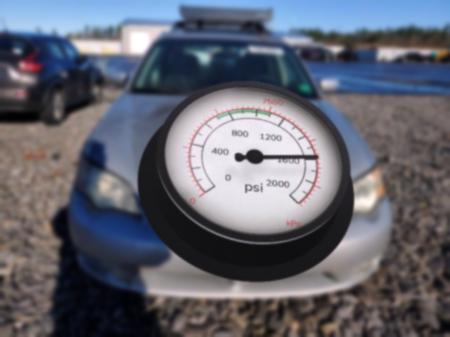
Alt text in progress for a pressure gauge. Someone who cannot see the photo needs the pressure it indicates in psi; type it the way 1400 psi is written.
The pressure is 1600 psi
